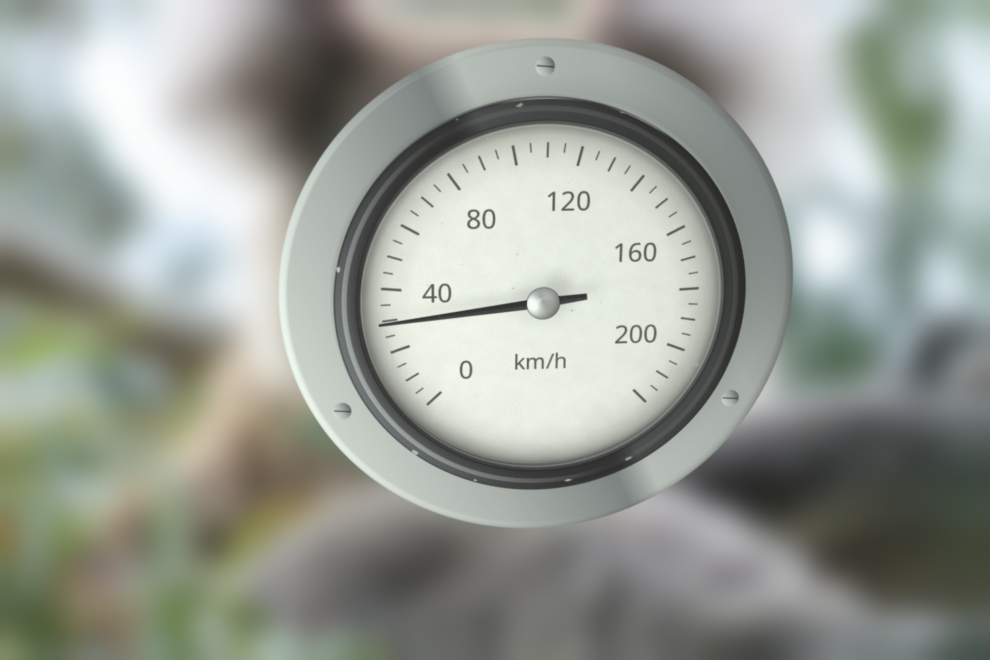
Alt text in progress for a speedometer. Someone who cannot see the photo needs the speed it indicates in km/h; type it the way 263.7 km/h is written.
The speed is 30 km/h
